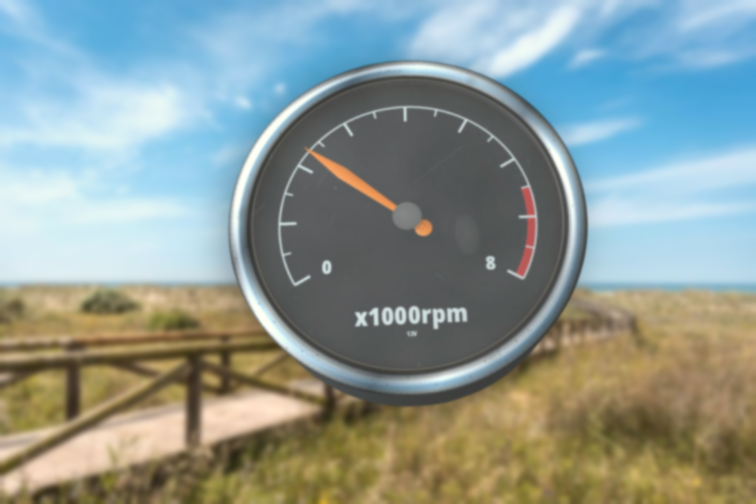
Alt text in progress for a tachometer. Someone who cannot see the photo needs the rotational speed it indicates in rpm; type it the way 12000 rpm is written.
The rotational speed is 2250 rpm
